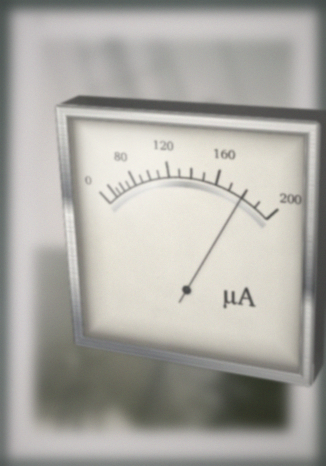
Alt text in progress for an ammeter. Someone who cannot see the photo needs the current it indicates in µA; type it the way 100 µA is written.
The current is 180 µA
